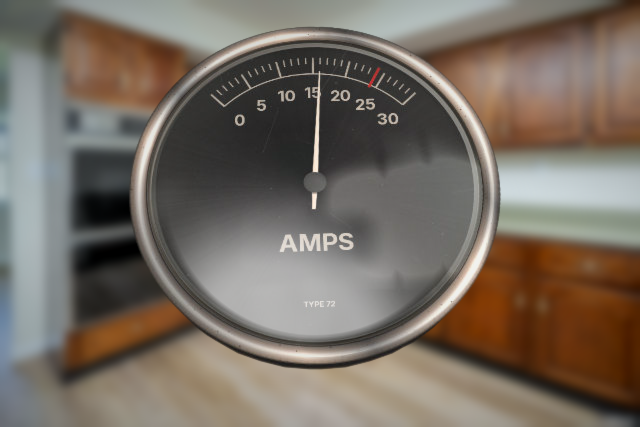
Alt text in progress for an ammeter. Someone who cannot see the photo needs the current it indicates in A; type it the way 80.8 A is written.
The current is 16 A
